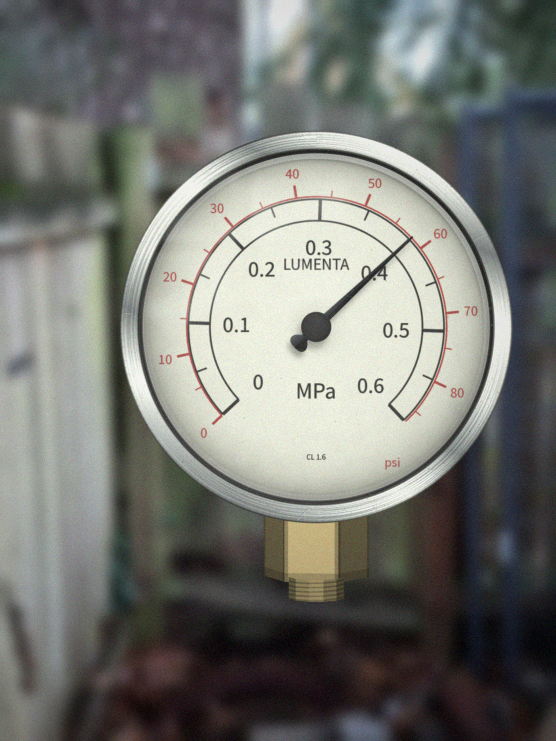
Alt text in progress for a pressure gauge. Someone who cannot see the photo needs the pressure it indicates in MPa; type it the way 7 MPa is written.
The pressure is 0.4 MPa
